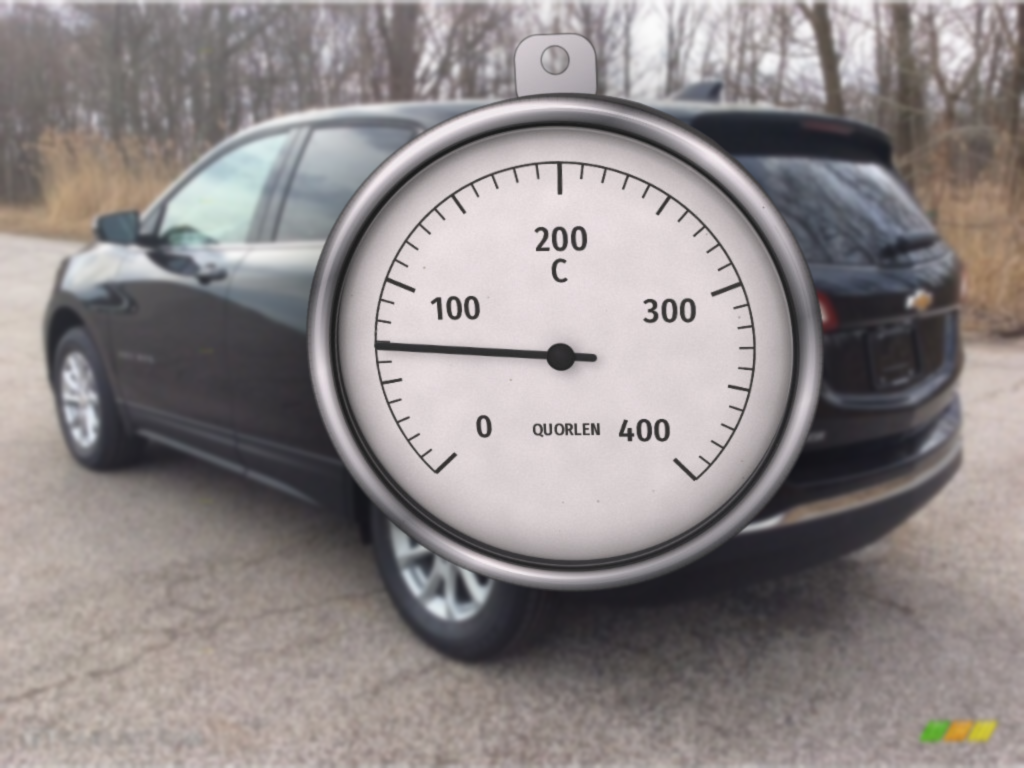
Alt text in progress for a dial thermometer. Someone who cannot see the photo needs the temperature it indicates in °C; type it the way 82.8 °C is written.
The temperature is 70 °C
